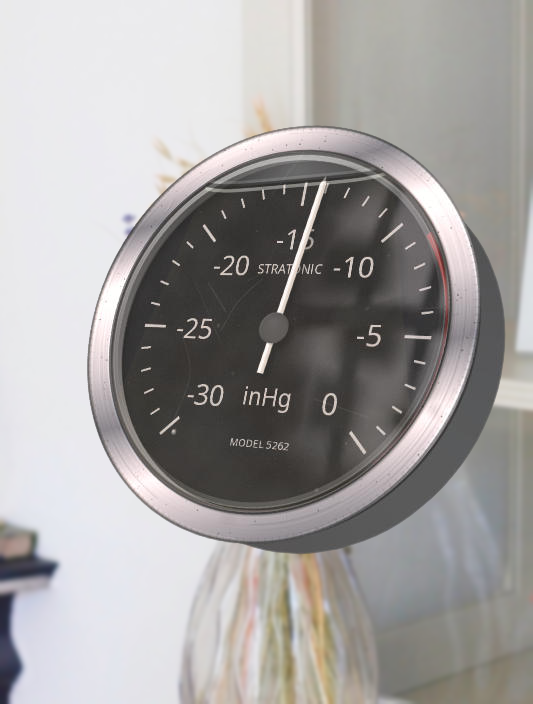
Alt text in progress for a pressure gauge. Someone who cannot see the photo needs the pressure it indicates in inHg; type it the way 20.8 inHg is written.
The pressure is -14 inHg
